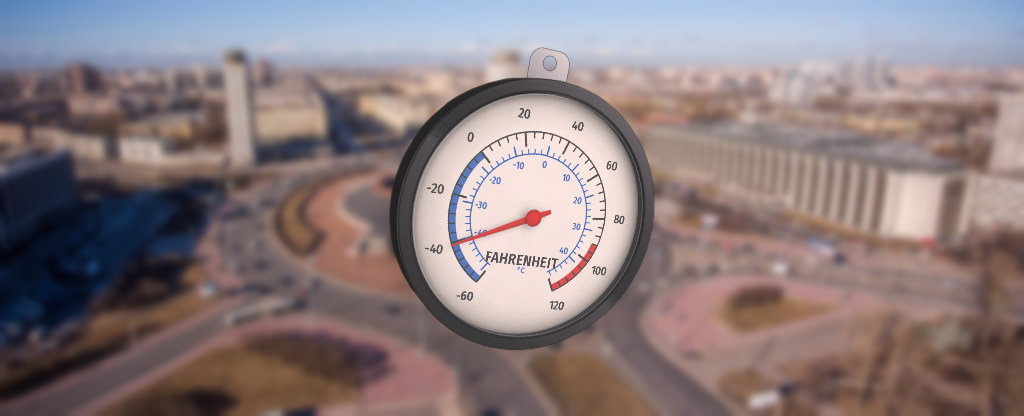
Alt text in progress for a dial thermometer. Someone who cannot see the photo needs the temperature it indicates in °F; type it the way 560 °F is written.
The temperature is -40 °F
